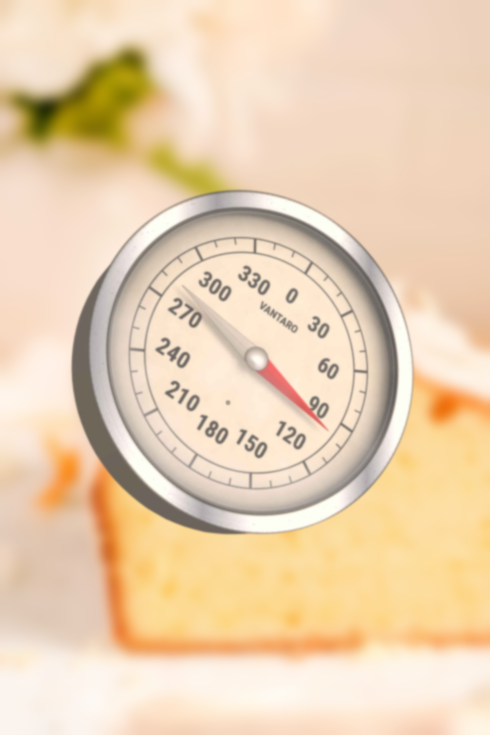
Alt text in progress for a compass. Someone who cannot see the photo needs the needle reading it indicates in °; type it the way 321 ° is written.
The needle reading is 100 °
